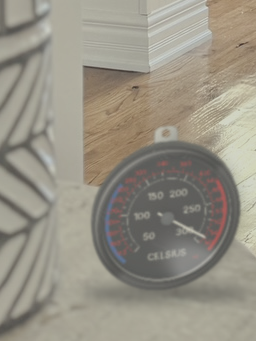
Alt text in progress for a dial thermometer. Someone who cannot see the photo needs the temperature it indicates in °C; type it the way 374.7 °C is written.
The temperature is 290 °C
